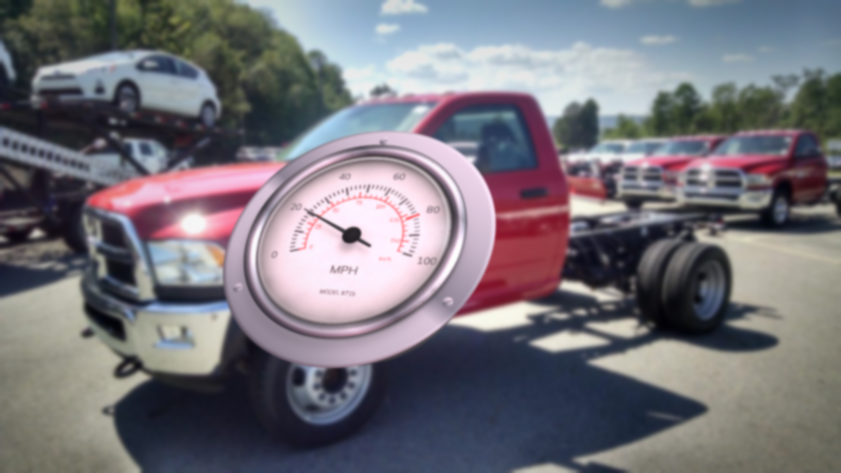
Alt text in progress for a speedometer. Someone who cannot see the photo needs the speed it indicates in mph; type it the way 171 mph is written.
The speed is 20 mph
